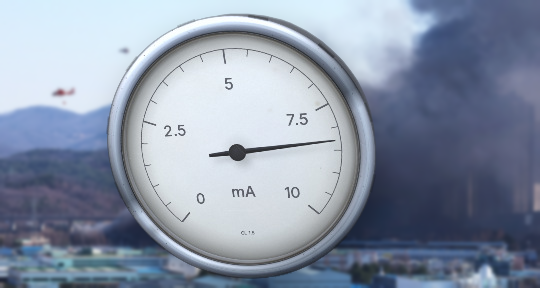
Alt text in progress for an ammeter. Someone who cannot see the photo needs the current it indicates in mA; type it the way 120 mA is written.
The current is 8.25 mA
